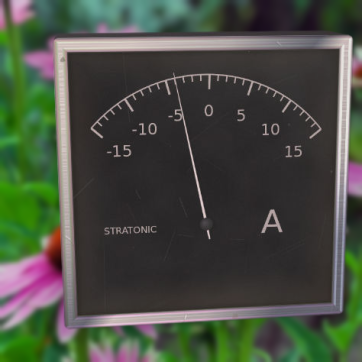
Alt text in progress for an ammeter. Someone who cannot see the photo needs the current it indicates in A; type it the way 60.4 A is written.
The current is -4 A
